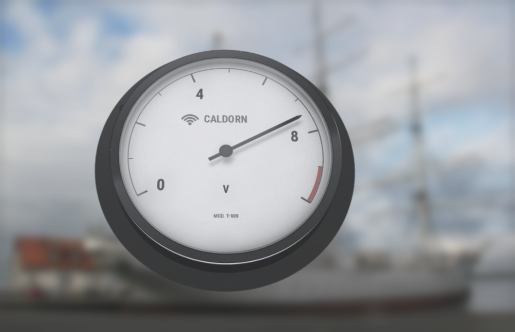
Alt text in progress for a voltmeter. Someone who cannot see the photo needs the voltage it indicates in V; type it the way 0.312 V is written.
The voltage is 7.5 V
